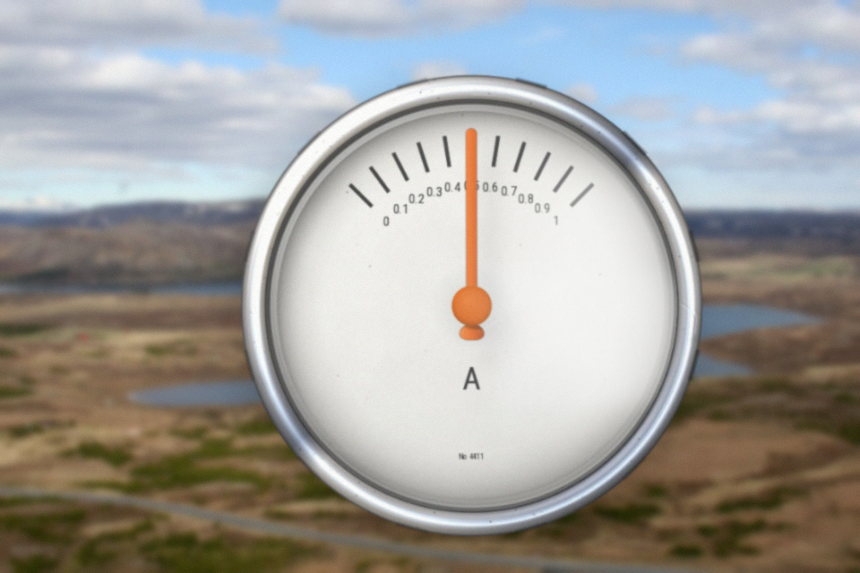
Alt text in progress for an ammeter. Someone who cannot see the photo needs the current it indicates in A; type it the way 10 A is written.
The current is 0.5 A
